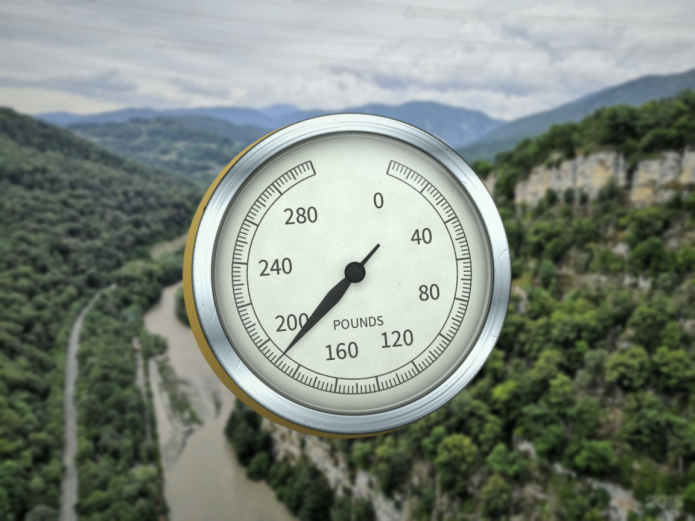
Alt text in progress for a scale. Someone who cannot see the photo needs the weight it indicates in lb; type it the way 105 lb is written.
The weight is 190 lb
